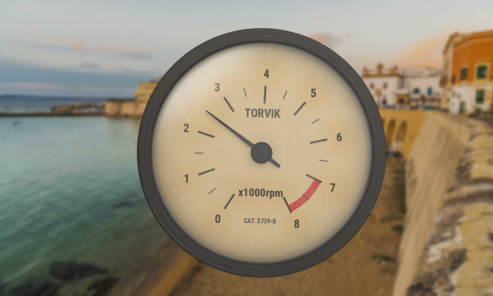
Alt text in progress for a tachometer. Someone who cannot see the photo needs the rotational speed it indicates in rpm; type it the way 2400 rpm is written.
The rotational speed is 2500 rpm
